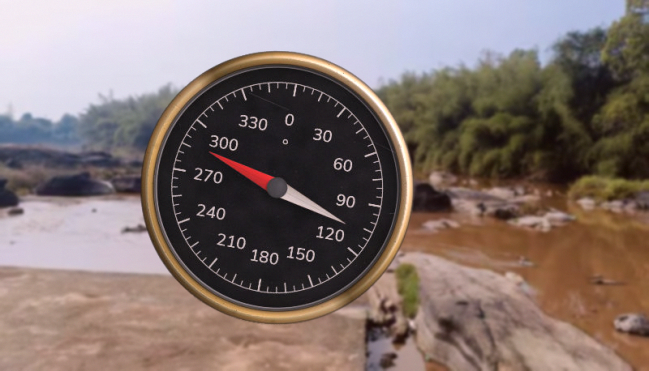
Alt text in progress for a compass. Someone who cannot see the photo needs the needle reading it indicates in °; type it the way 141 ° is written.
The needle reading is 287.5 °
